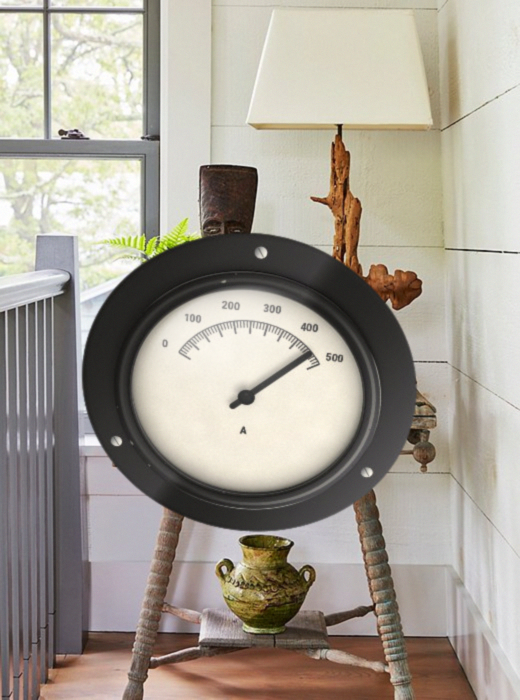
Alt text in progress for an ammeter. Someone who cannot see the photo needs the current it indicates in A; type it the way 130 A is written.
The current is 450 A
